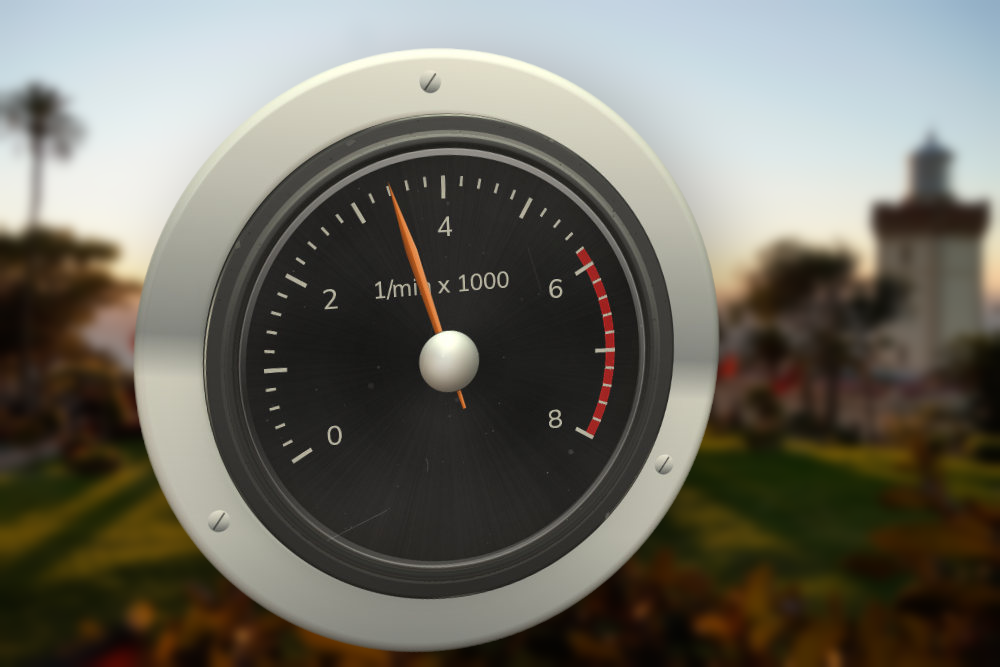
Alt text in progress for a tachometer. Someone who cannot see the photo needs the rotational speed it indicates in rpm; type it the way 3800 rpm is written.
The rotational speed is 3400 rpm
